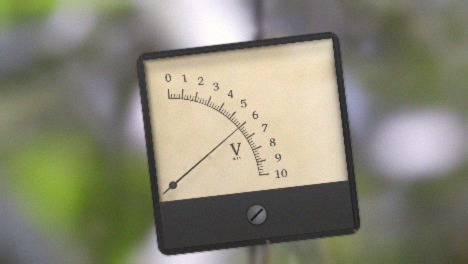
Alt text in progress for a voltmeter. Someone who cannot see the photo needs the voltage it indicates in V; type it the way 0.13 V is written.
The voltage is 6 V
